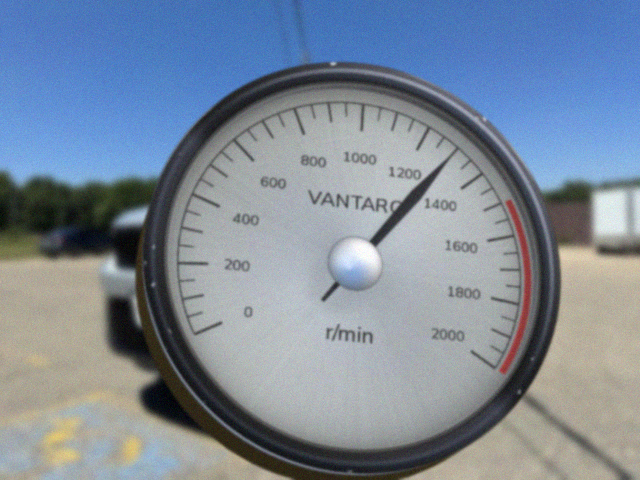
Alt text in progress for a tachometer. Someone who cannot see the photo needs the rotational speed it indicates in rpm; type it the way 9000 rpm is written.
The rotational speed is 1300 rpm
